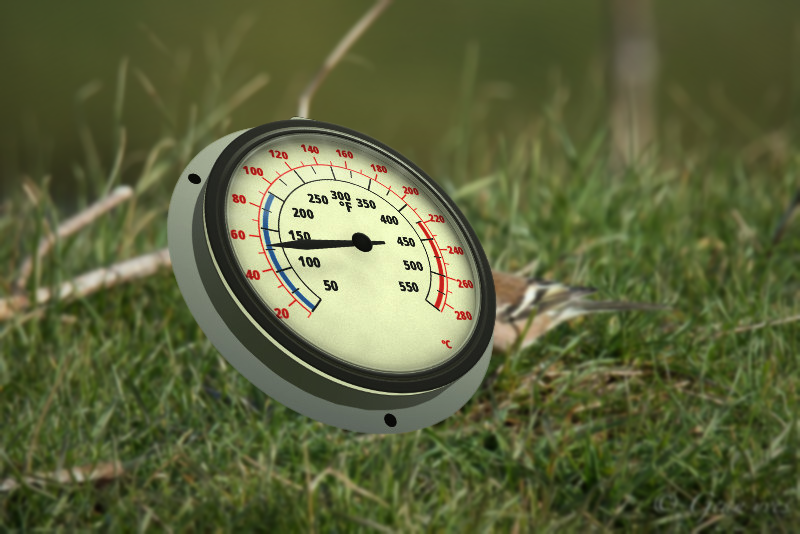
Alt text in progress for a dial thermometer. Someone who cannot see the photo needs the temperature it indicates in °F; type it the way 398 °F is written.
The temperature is 125 °F
